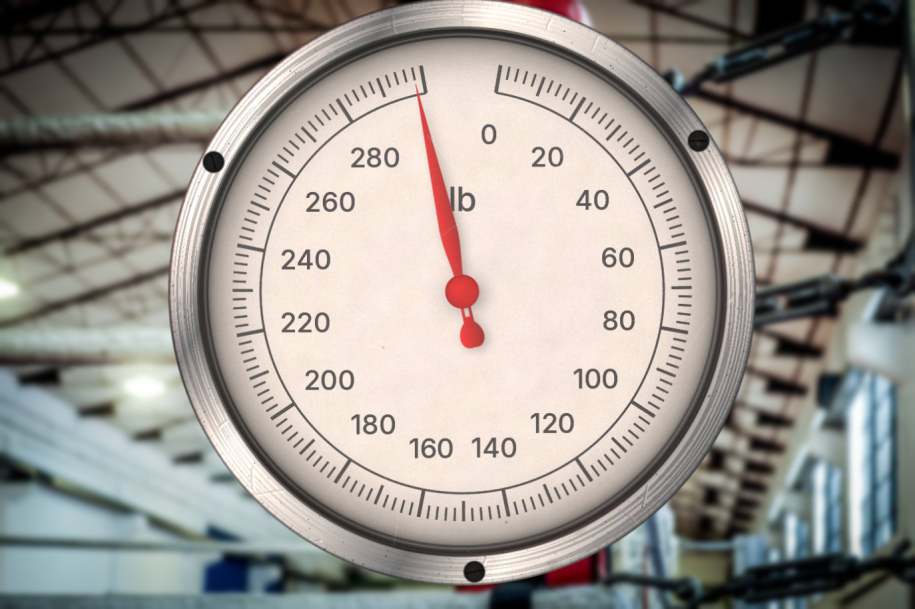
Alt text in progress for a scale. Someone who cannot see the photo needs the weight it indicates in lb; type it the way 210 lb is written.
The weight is 298 lb
